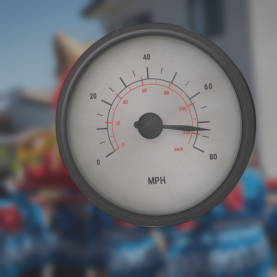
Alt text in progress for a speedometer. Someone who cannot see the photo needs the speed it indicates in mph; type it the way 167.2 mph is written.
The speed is 72.5 mph
